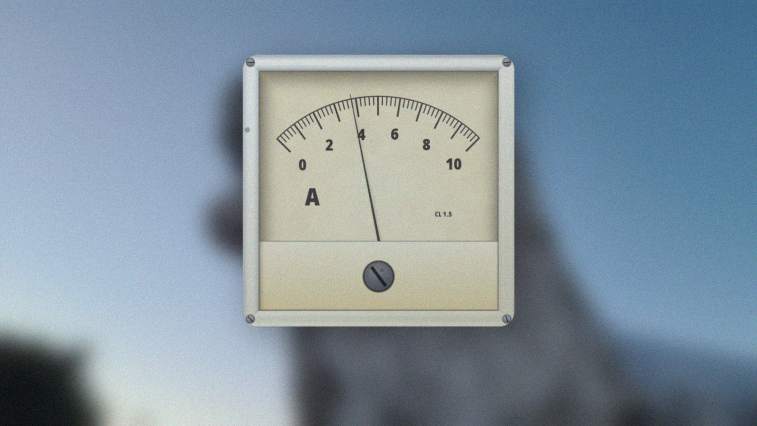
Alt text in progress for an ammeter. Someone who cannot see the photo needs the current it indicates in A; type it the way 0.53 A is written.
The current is 3.8 A
